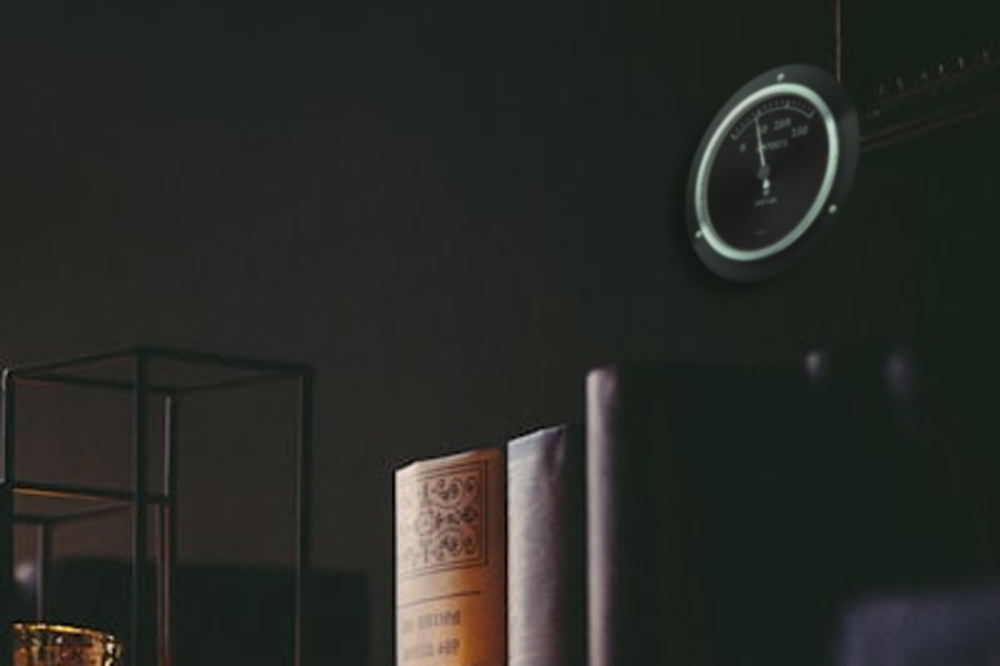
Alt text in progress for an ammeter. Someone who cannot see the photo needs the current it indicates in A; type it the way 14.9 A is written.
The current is 50 A
